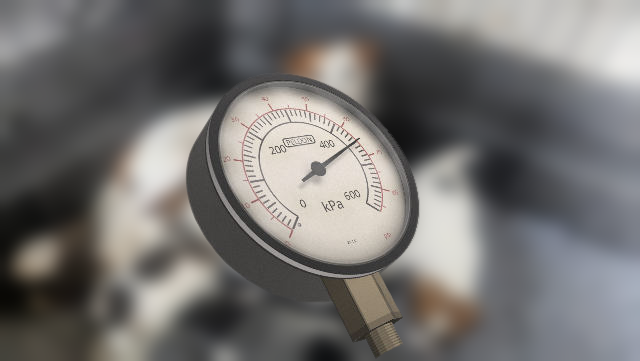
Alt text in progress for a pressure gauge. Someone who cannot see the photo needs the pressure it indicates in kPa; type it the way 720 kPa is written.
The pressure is 450 kPa
